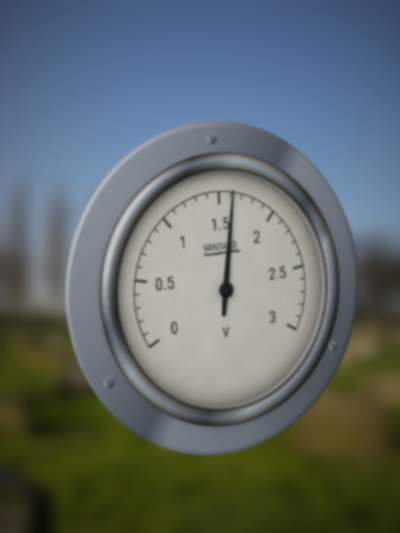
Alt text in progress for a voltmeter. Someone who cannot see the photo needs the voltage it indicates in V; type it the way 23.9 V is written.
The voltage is 1.6 V
